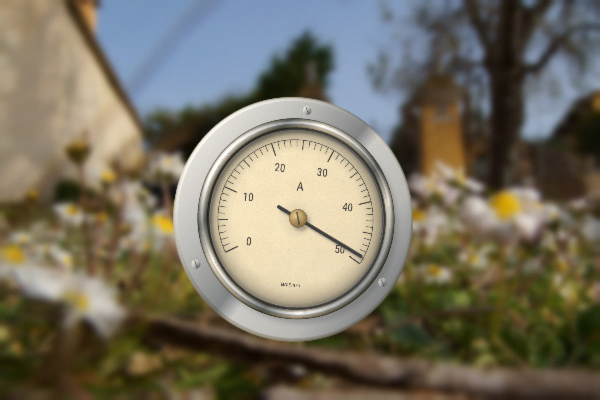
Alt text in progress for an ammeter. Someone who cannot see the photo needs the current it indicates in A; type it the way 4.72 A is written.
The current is 49 A
